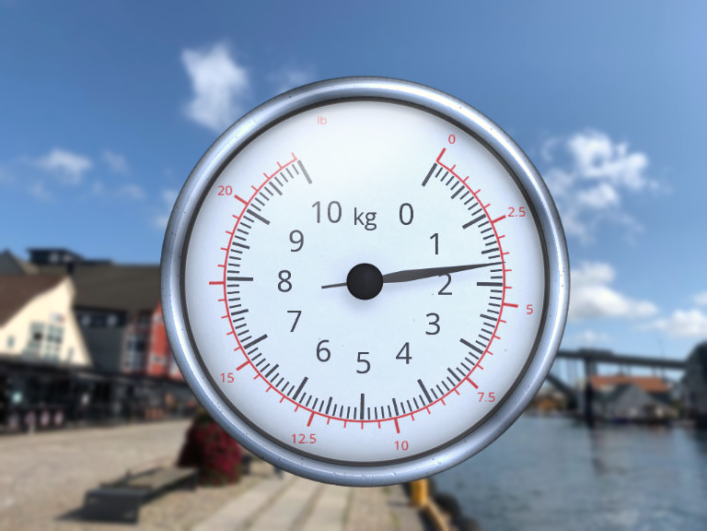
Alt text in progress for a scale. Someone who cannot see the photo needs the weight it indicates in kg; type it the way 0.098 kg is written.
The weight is 1.7 kg
